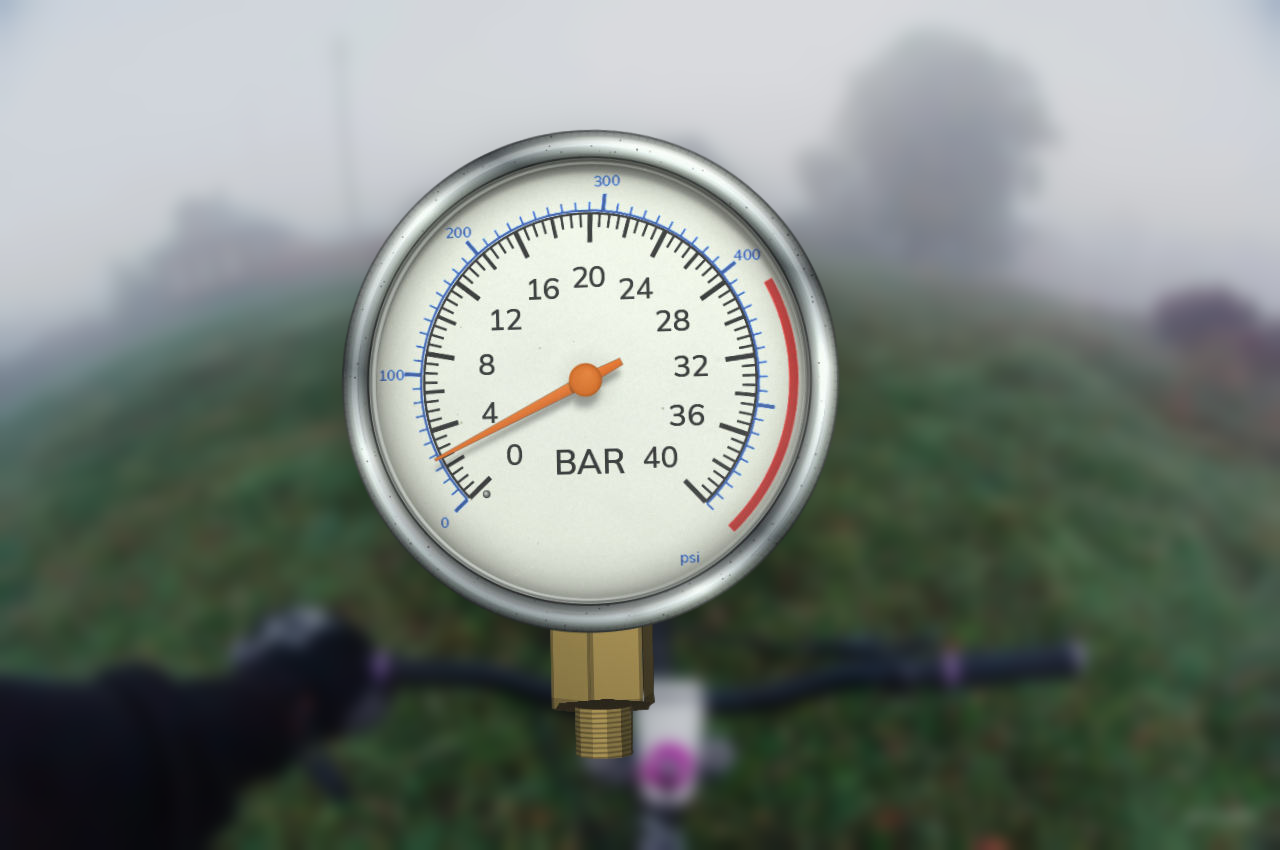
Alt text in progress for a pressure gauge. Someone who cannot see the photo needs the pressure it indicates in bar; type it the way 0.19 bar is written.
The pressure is 2.5 bar
